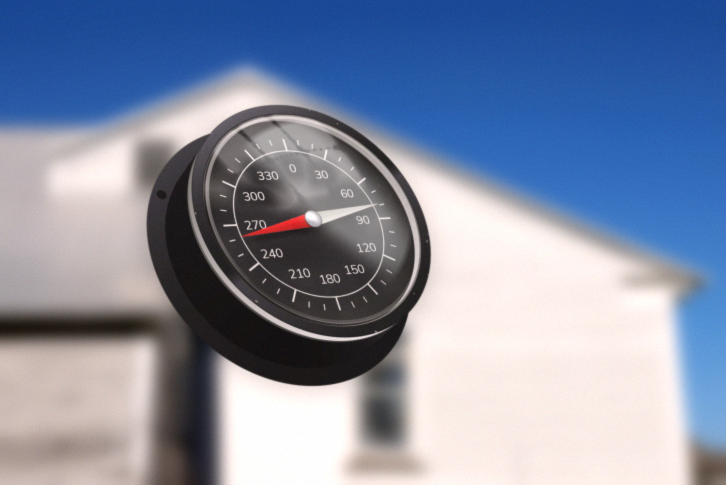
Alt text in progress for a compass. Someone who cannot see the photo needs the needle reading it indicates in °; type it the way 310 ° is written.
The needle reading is 260 °
